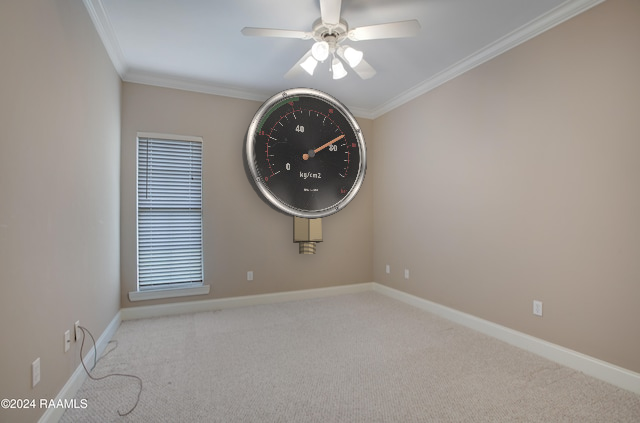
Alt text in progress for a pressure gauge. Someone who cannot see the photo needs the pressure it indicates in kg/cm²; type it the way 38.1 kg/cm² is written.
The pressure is 75 kg/cm²
